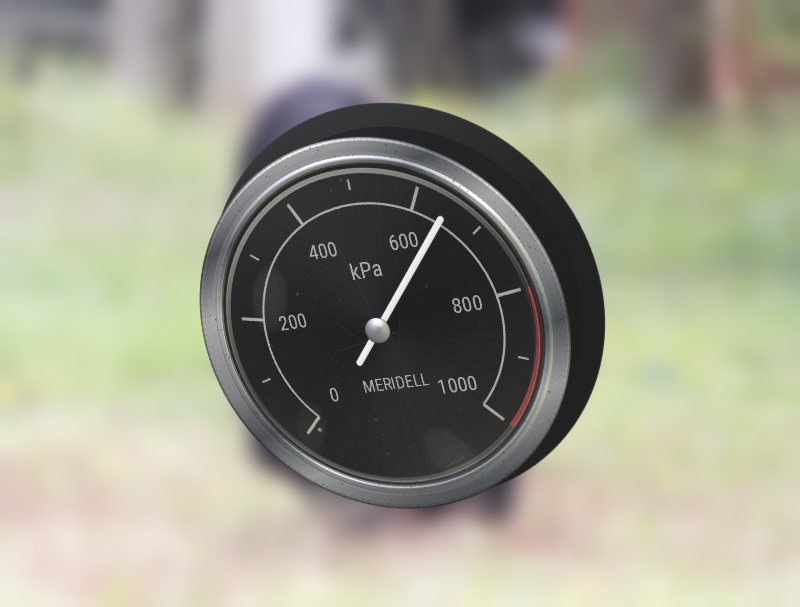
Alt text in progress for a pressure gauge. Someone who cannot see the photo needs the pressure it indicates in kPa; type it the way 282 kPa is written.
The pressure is 650 kPa
